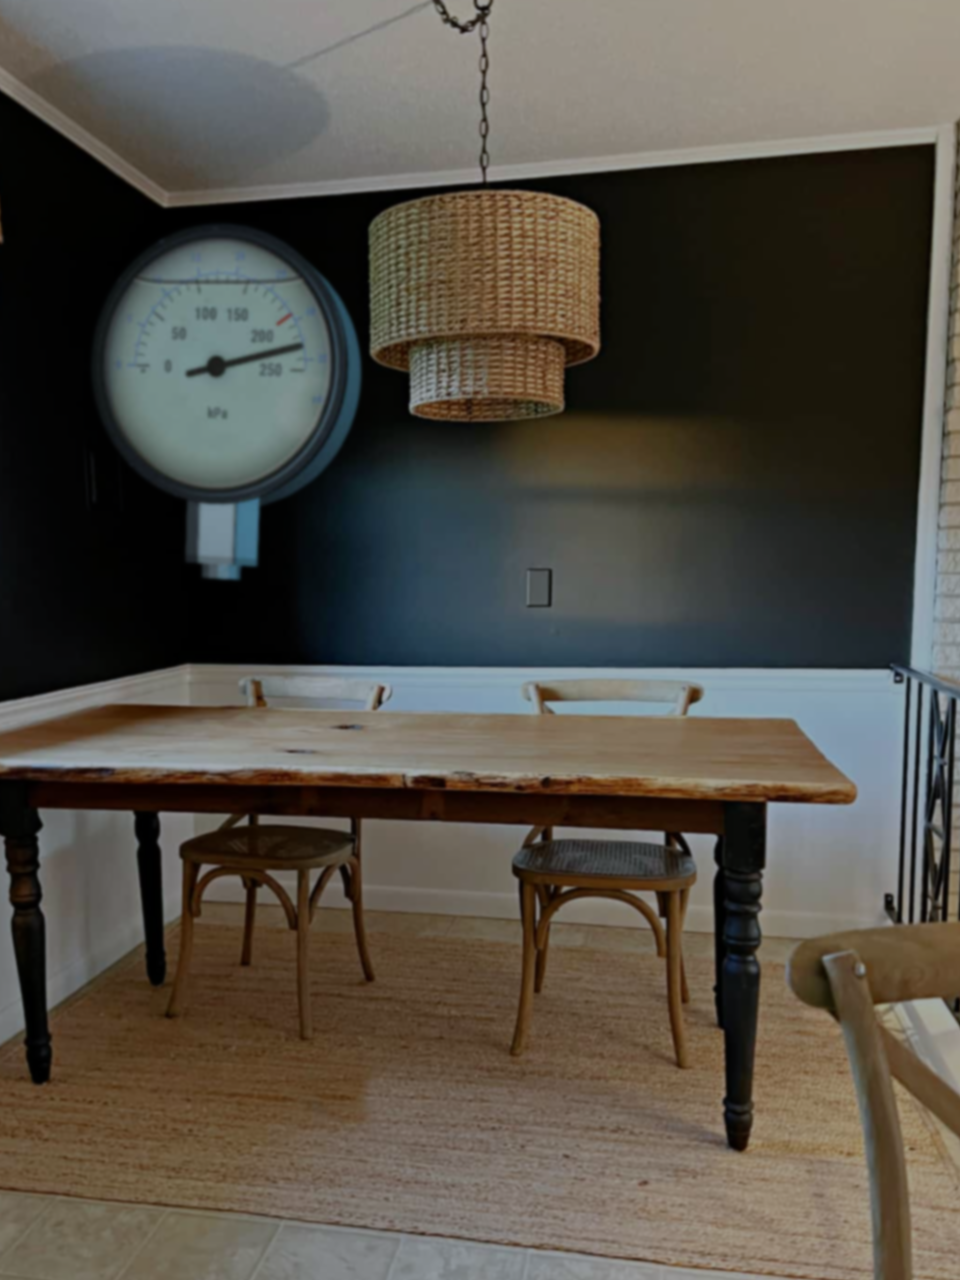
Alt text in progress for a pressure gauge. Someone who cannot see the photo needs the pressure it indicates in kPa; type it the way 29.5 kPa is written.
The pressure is 230 kPa
